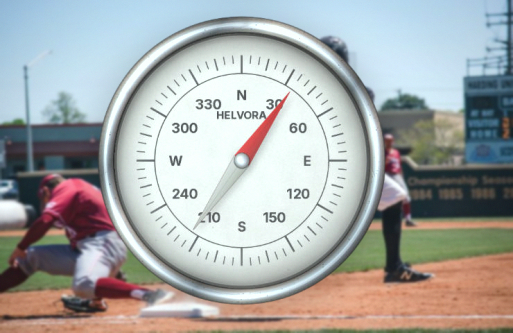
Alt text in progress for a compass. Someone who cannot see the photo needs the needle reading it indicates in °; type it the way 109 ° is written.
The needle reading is 35 °
